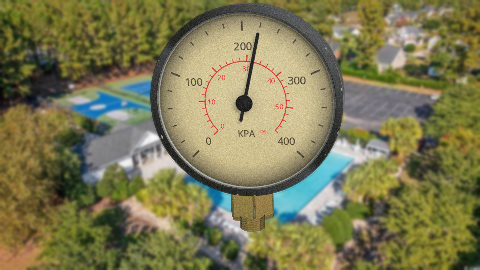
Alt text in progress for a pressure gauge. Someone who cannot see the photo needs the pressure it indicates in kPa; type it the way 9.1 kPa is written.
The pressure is 220 kPa
